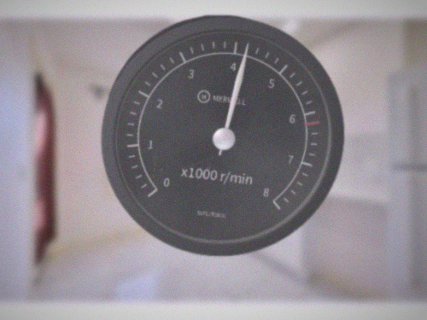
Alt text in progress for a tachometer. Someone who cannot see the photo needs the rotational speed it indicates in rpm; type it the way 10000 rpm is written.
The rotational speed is 4200 rpm
